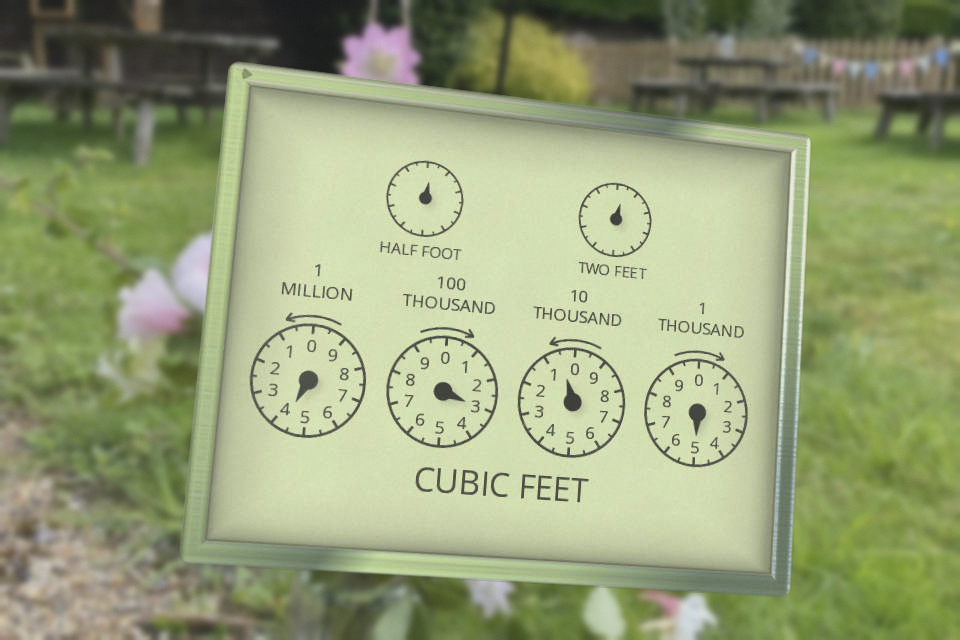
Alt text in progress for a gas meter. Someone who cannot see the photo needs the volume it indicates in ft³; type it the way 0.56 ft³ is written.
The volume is 430500 ft³
